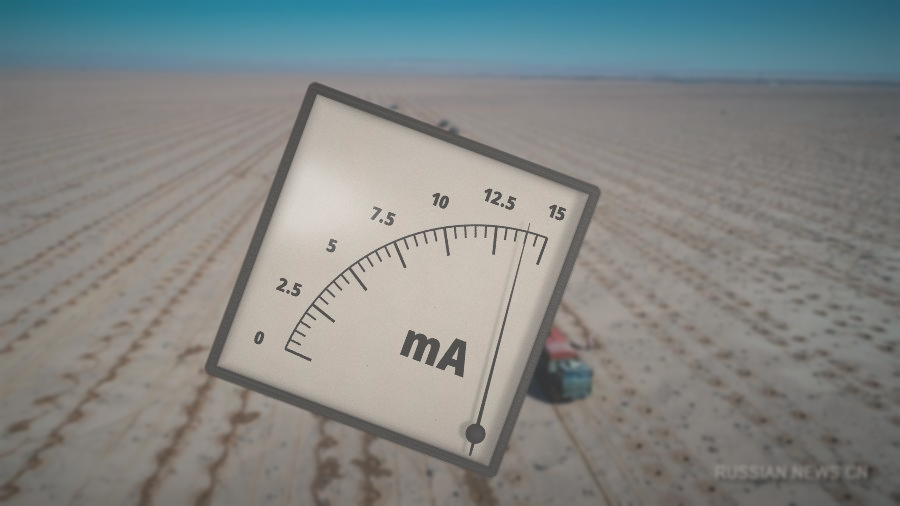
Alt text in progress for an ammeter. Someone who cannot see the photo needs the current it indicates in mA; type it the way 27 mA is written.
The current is 14 mA
